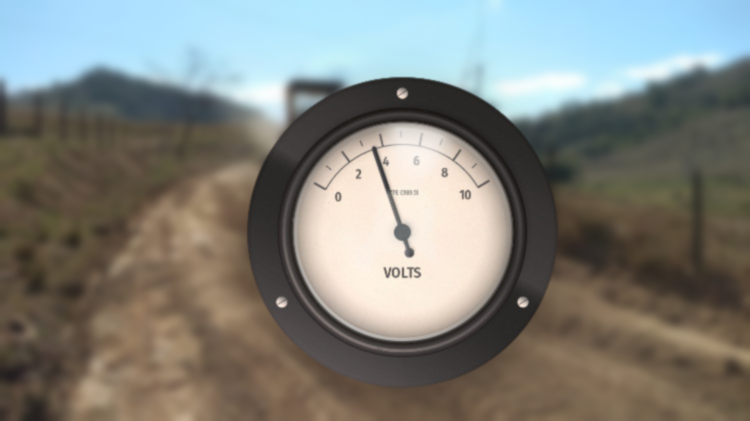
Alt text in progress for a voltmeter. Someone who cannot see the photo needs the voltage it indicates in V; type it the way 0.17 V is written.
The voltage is 3.5 V
